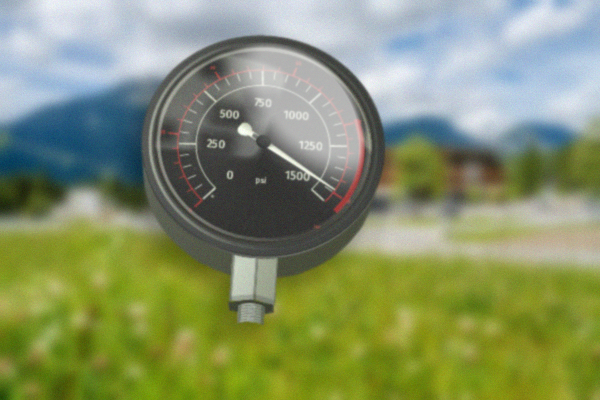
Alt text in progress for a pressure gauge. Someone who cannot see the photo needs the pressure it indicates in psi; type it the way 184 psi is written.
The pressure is 1450 psi
